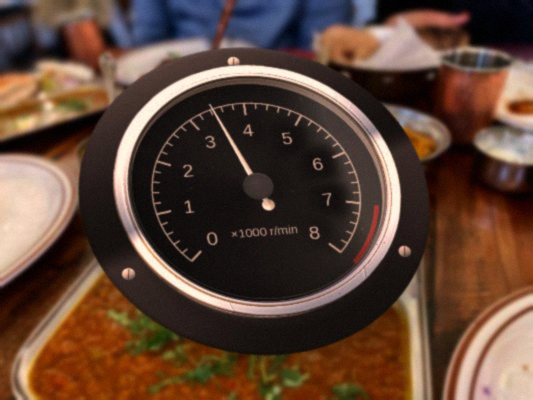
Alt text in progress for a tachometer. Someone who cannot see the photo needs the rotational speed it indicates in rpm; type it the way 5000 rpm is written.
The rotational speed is 3400 rpm
